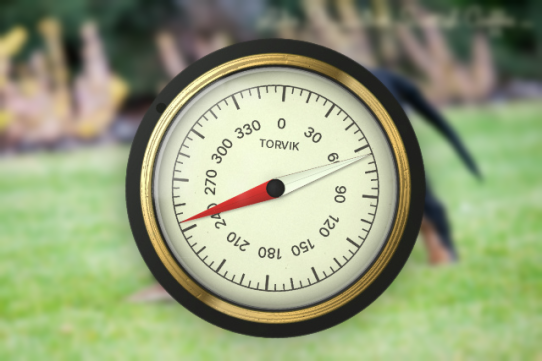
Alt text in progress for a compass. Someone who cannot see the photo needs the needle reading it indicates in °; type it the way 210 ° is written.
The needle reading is 245 °
